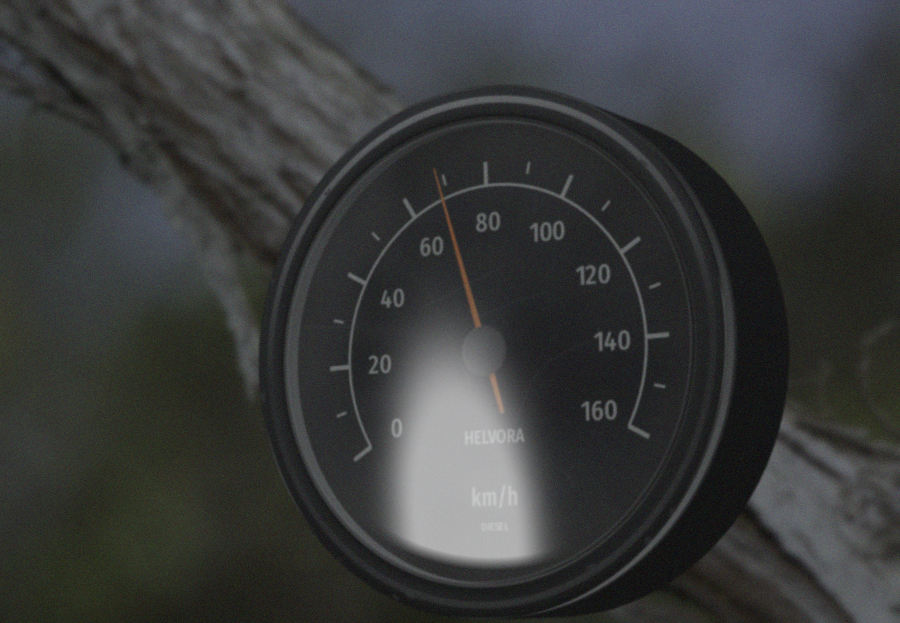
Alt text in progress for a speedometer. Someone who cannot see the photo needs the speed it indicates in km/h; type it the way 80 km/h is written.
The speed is 70 km/h
